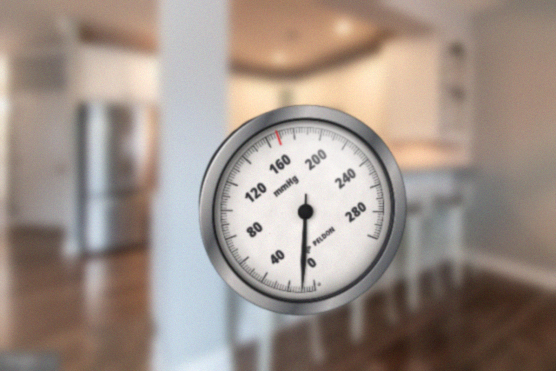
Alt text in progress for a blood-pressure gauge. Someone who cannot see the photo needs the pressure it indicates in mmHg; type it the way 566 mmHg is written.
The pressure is 10 mmHg
